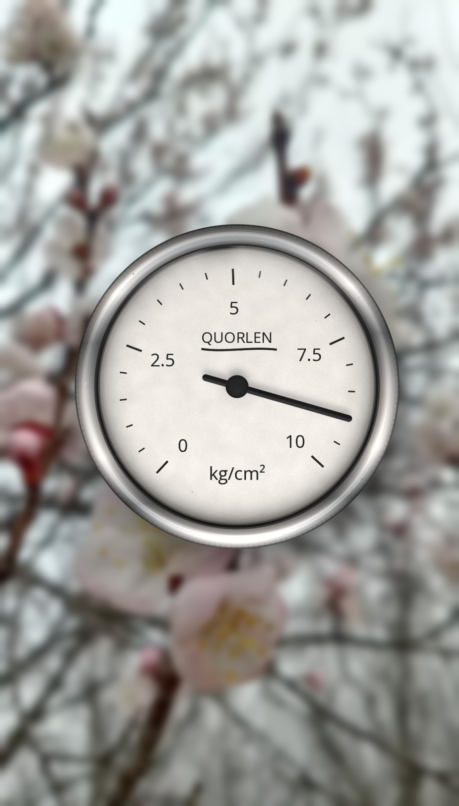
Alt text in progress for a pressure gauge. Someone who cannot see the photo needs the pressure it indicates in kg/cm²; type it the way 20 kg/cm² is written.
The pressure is 9 kg/cm²
